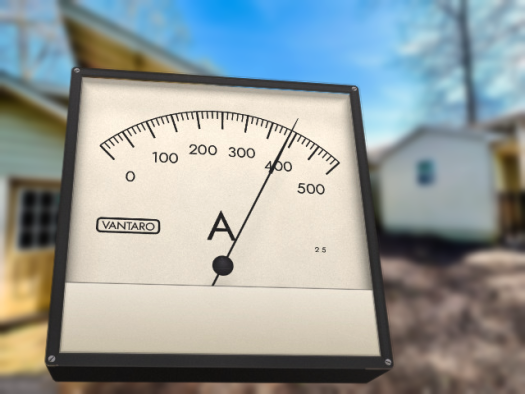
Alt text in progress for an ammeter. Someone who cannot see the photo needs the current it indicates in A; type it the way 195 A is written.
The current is 390 A
